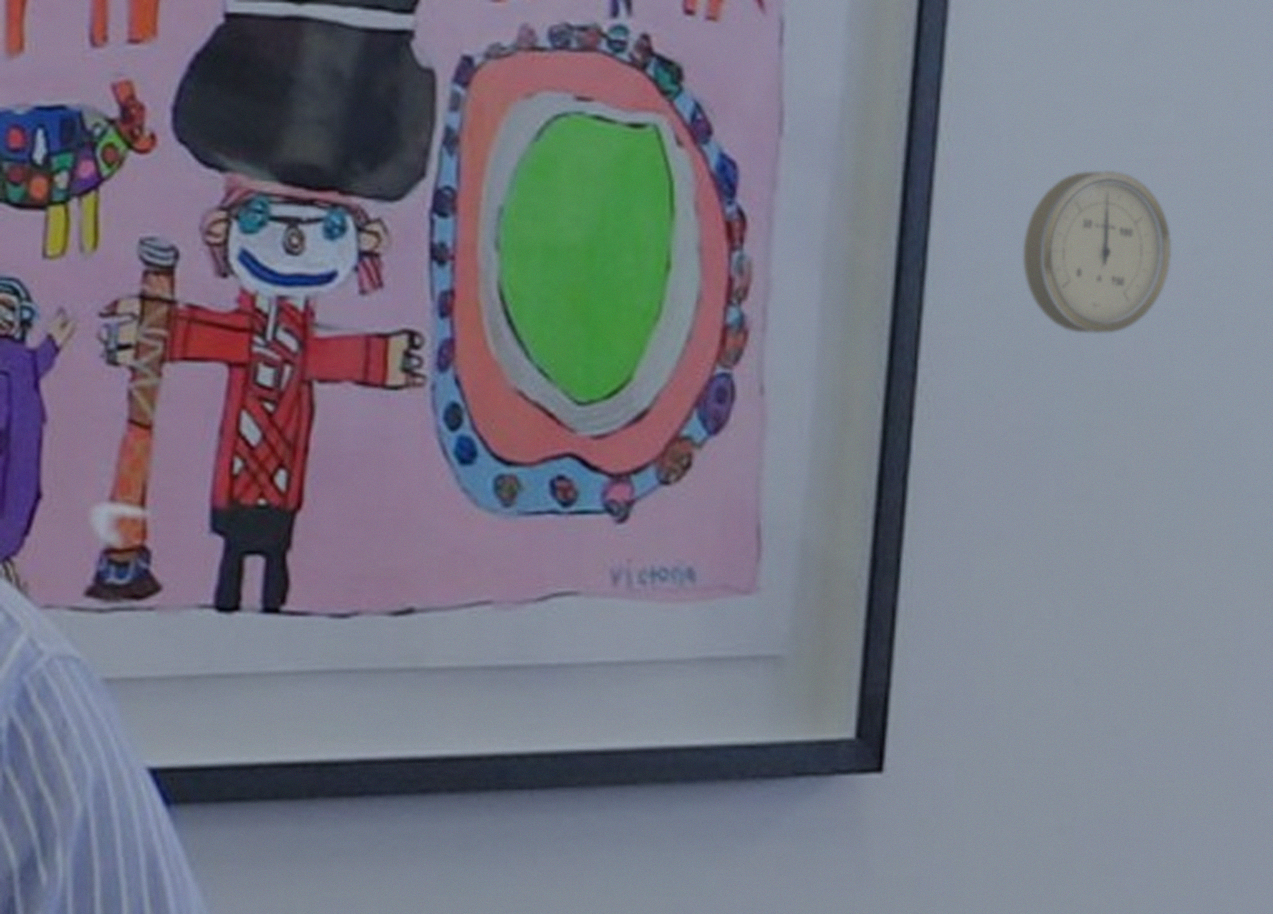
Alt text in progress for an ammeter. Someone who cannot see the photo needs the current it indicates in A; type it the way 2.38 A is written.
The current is 70 A
